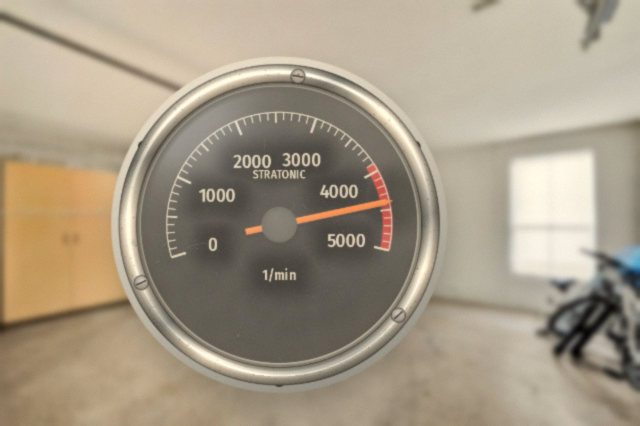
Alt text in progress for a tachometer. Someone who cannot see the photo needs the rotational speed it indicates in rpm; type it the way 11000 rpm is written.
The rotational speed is 4400 rpm
